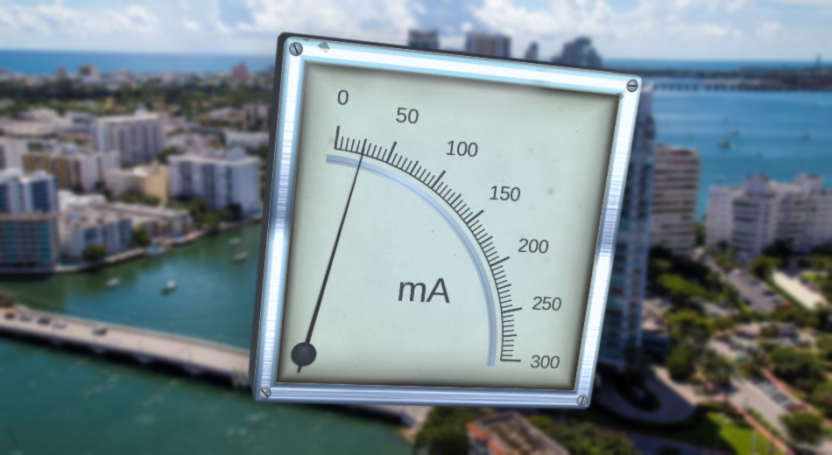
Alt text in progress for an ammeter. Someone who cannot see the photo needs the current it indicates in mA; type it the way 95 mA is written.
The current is 25 mA
